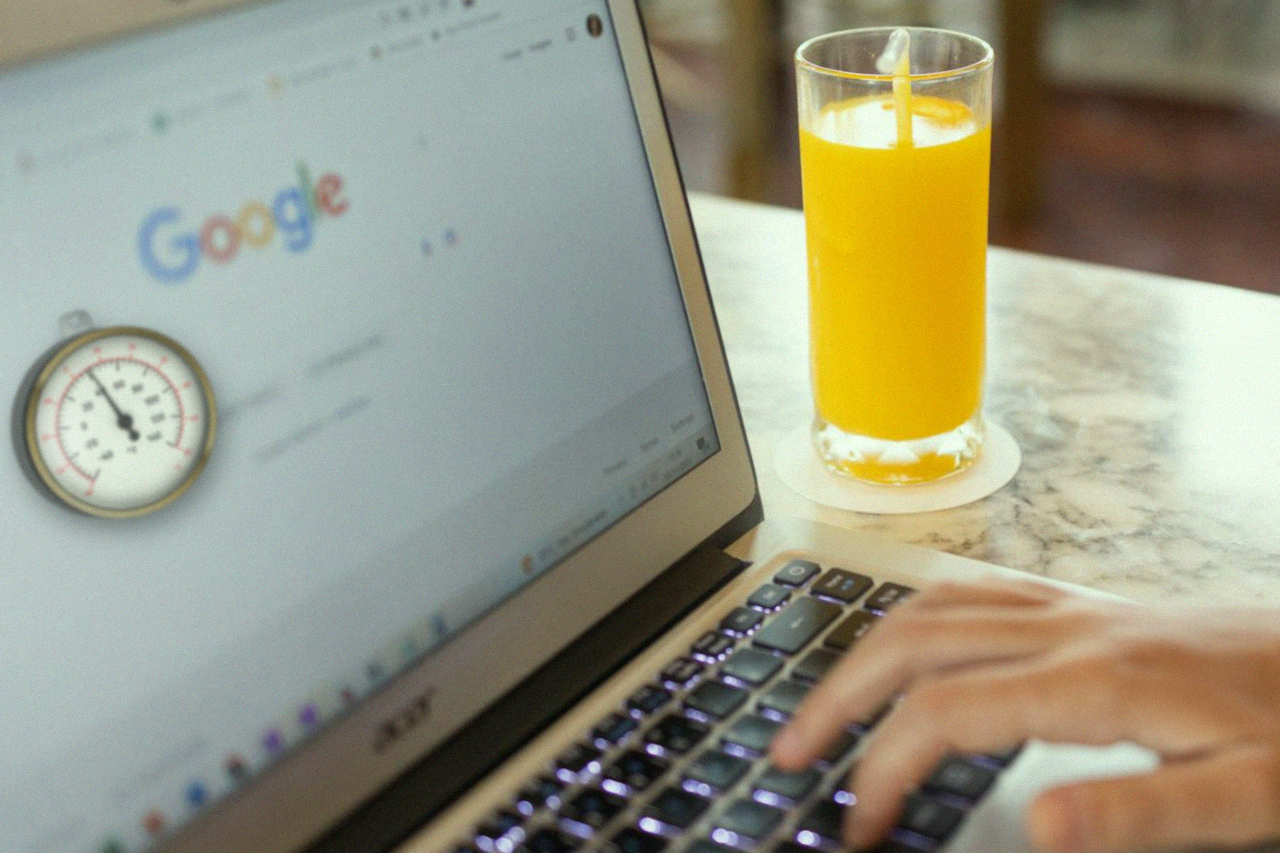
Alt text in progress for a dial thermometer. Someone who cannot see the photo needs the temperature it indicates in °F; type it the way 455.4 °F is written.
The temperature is 40 °F
